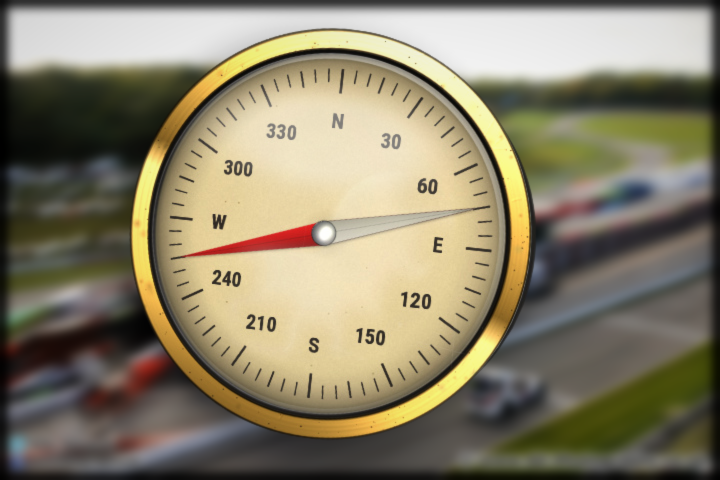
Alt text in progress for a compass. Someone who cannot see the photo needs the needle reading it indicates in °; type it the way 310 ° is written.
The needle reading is 255 °
